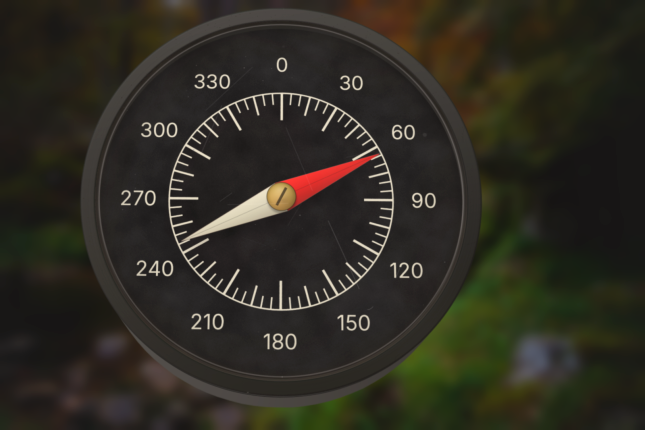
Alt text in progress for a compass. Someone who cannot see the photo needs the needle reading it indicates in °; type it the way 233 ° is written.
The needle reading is 65 °
